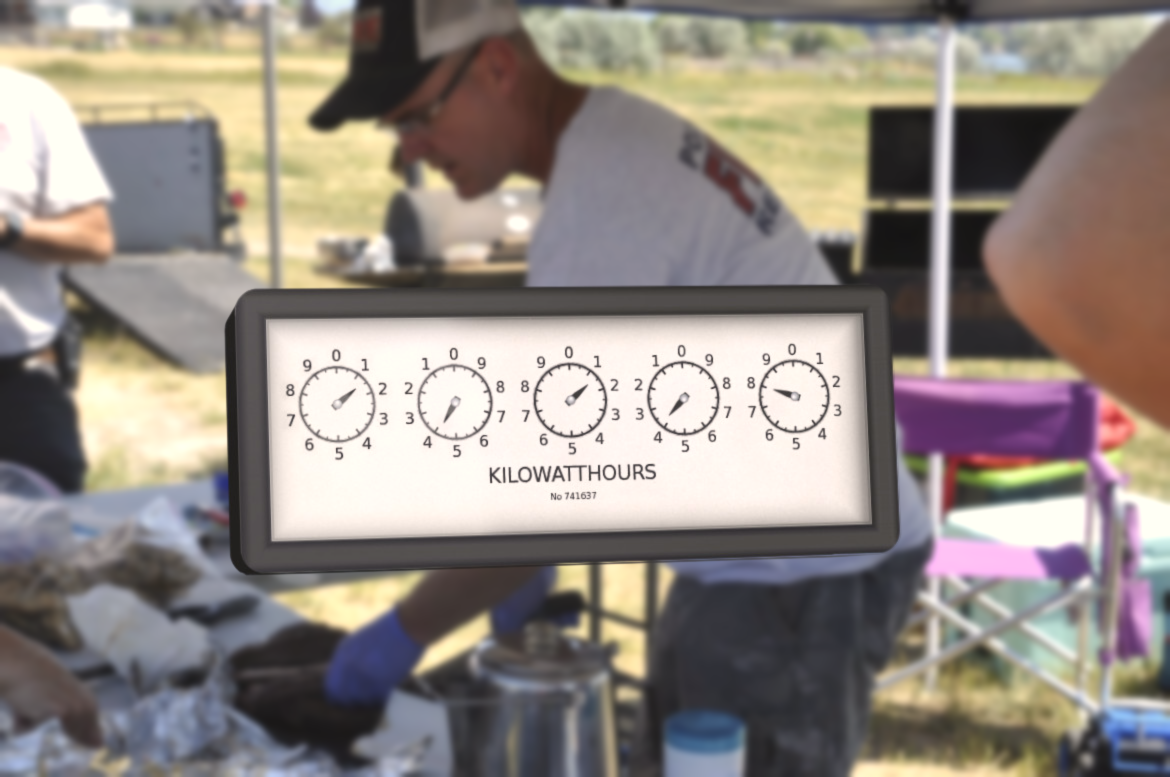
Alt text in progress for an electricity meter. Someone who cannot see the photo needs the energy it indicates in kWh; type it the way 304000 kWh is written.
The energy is 14138 kWh
